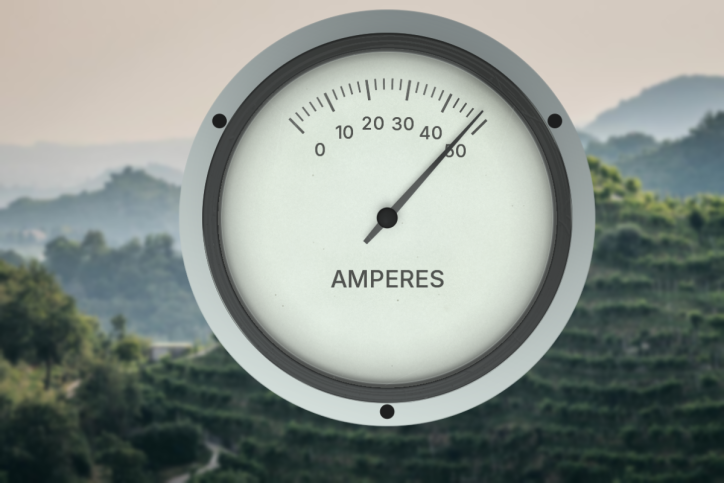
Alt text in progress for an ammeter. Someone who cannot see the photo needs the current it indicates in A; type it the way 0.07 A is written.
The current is 48 A
